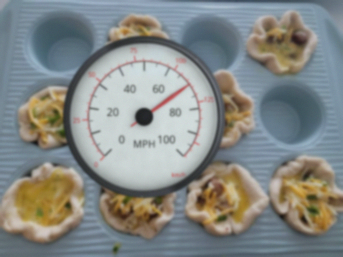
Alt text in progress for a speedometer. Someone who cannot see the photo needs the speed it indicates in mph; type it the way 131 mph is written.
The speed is 70 mph
